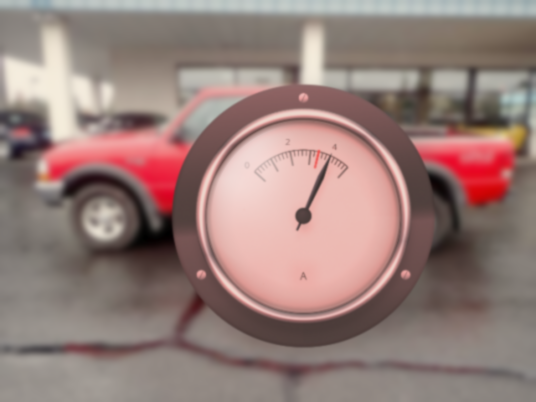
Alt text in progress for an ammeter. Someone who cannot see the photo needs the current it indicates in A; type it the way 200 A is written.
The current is 4 A
